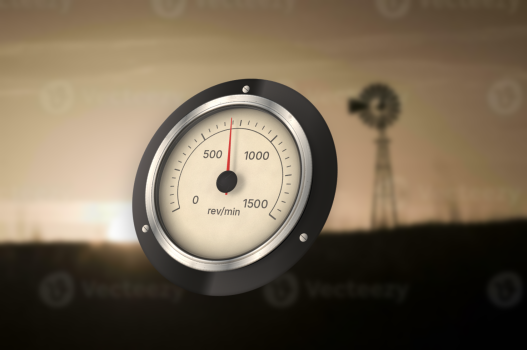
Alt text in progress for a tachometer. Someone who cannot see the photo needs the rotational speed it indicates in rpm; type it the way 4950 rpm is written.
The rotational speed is 700 rpm
